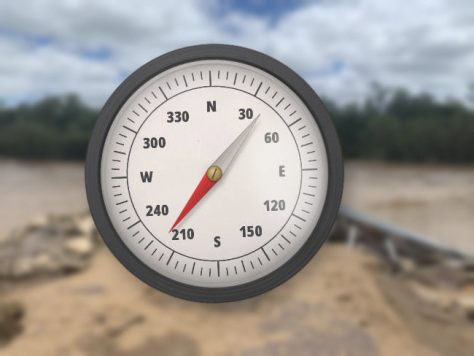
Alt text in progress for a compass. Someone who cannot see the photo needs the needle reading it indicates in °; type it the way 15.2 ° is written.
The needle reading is 220 °
